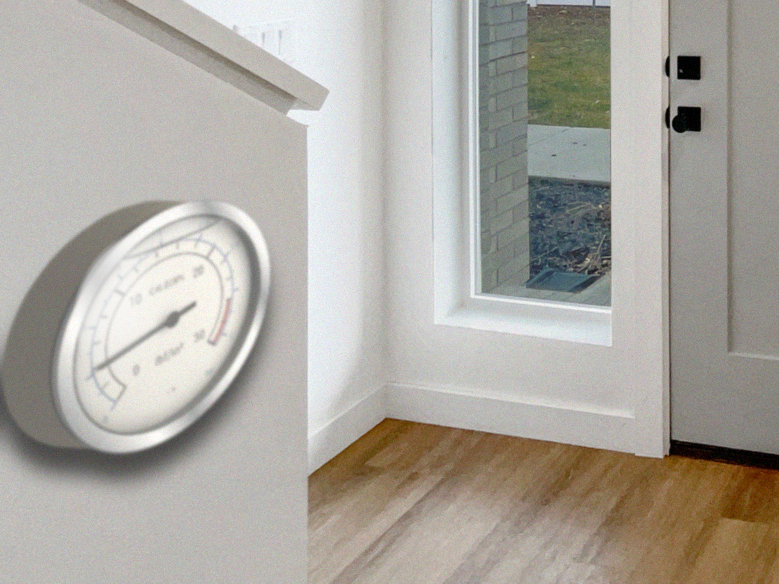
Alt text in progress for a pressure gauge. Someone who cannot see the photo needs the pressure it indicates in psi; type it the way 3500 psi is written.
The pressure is 4 psi
